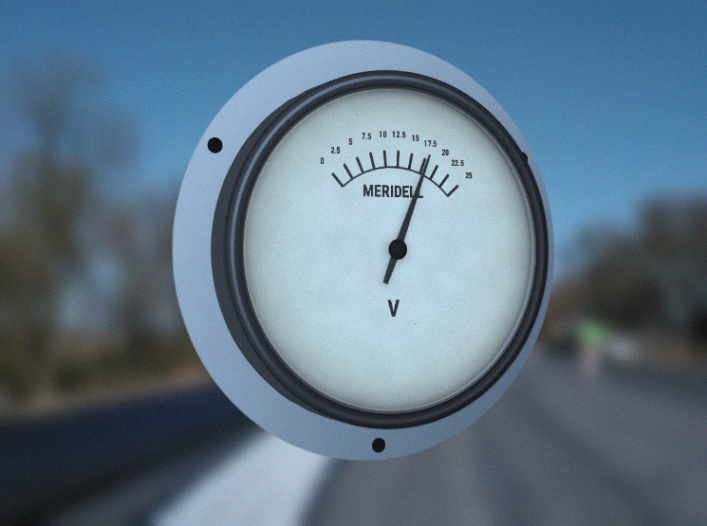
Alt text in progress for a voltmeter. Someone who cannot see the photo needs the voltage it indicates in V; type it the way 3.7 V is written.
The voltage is 17.5 V
